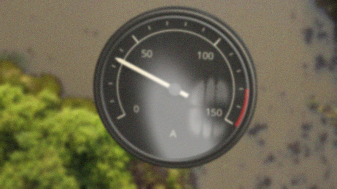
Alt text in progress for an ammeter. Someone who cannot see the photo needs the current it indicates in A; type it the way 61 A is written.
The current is 35 A
